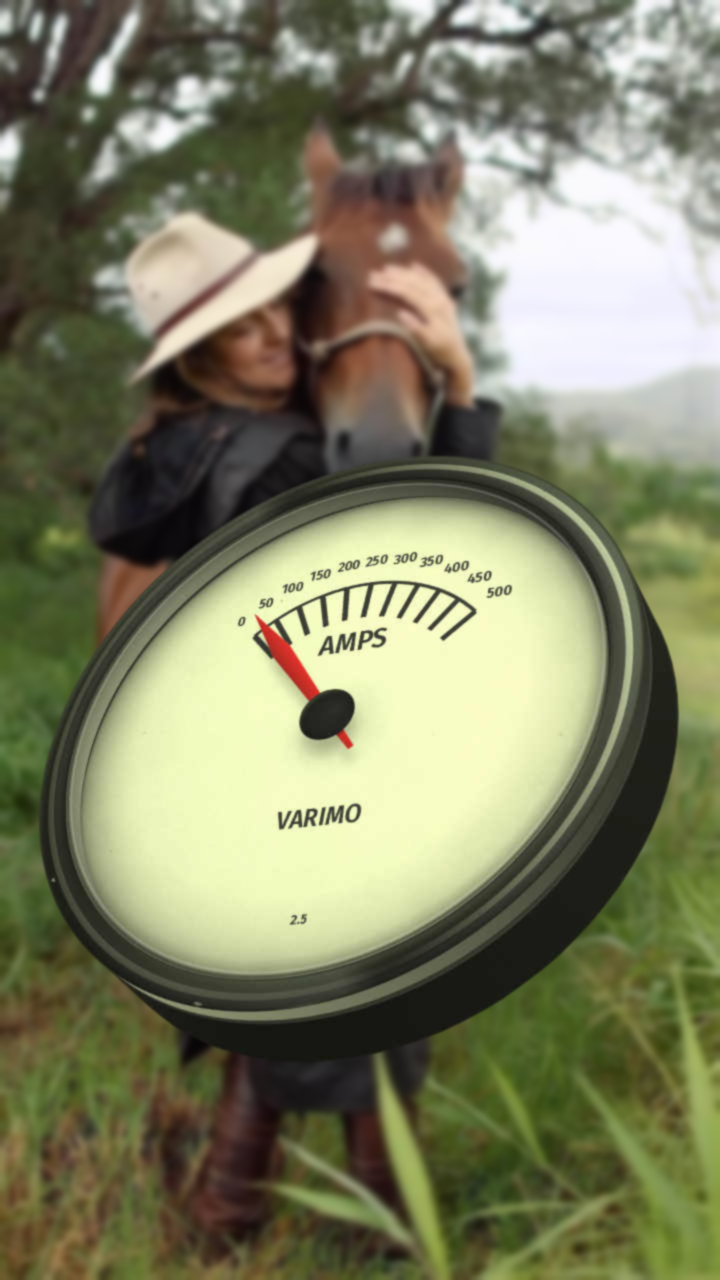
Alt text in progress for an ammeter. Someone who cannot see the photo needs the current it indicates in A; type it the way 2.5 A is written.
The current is 25 A
